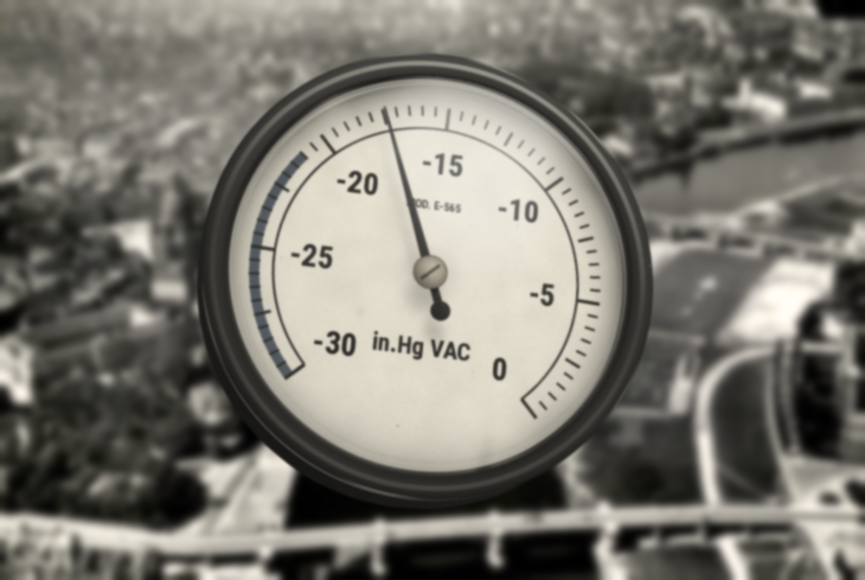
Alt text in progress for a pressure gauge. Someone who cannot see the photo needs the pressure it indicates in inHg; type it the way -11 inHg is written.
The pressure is -17.5 inHg
